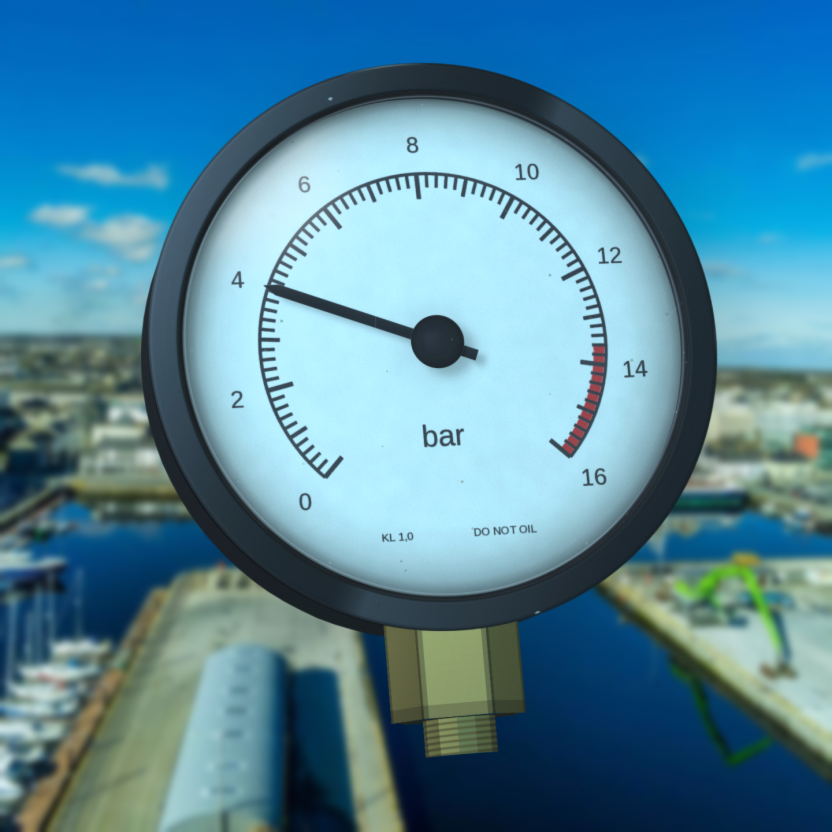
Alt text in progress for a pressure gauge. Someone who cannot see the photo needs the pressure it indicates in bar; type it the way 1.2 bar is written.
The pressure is 4 bar
